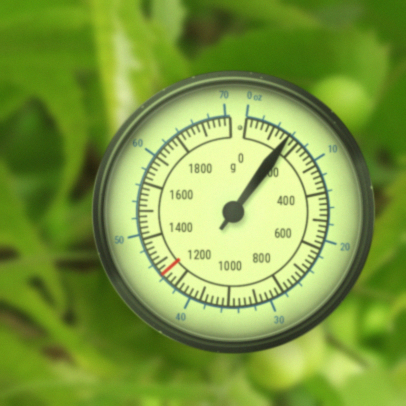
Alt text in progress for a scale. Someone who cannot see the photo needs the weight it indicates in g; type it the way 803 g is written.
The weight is 160 g
